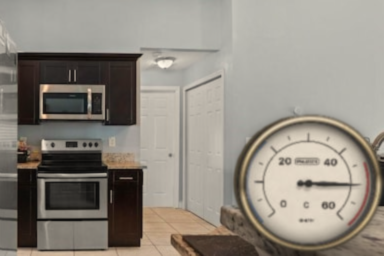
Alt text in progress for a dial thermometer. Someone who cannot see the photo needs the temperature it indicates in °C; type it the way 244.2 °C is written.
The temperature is 50 °C
